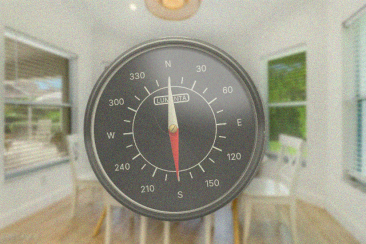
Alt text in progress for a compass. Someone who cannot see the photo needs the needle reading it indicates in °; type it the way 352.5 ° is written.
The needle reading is 180 °
